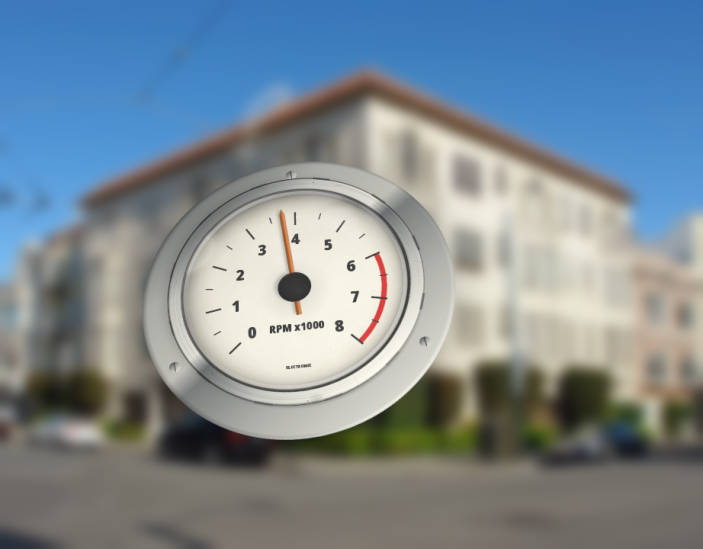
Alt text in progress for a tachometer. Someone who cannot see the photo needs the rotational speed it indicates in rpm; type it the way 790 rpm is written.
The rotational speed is 3750 rpm
